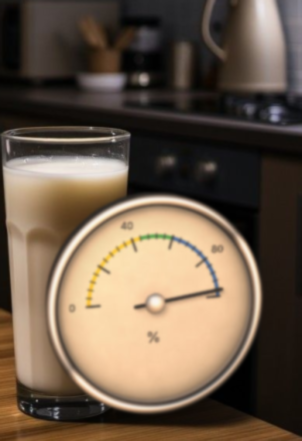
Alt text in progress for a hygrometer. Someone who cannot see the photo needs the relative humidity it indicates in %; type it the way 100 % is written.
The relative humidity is 96 %
